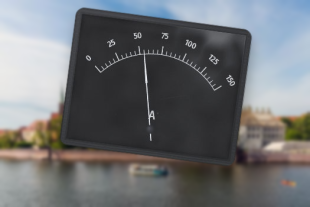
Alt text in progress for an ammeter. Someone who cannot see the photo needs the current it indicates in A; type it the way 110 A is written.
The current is 55 A
